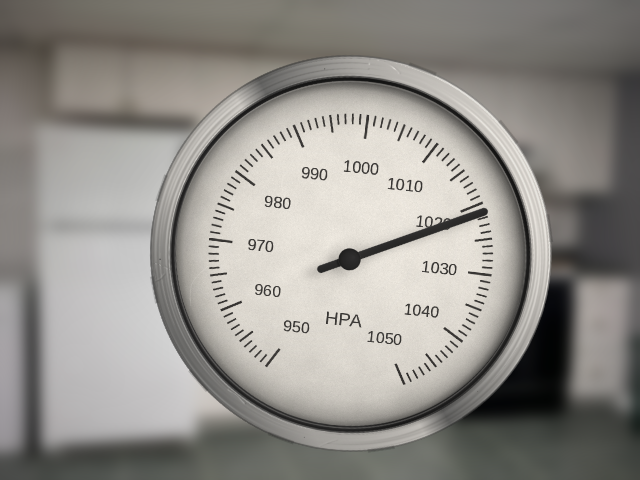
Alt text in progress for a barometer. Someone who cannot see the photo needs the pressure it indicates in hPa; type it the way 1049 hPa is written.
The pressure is 1021 hPa
